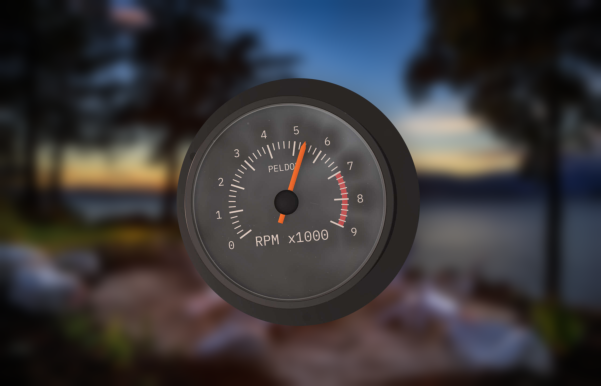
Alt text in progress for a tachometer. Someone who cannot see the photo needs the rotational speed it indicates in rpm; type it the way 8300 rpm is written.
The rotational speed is 5400 rpm
